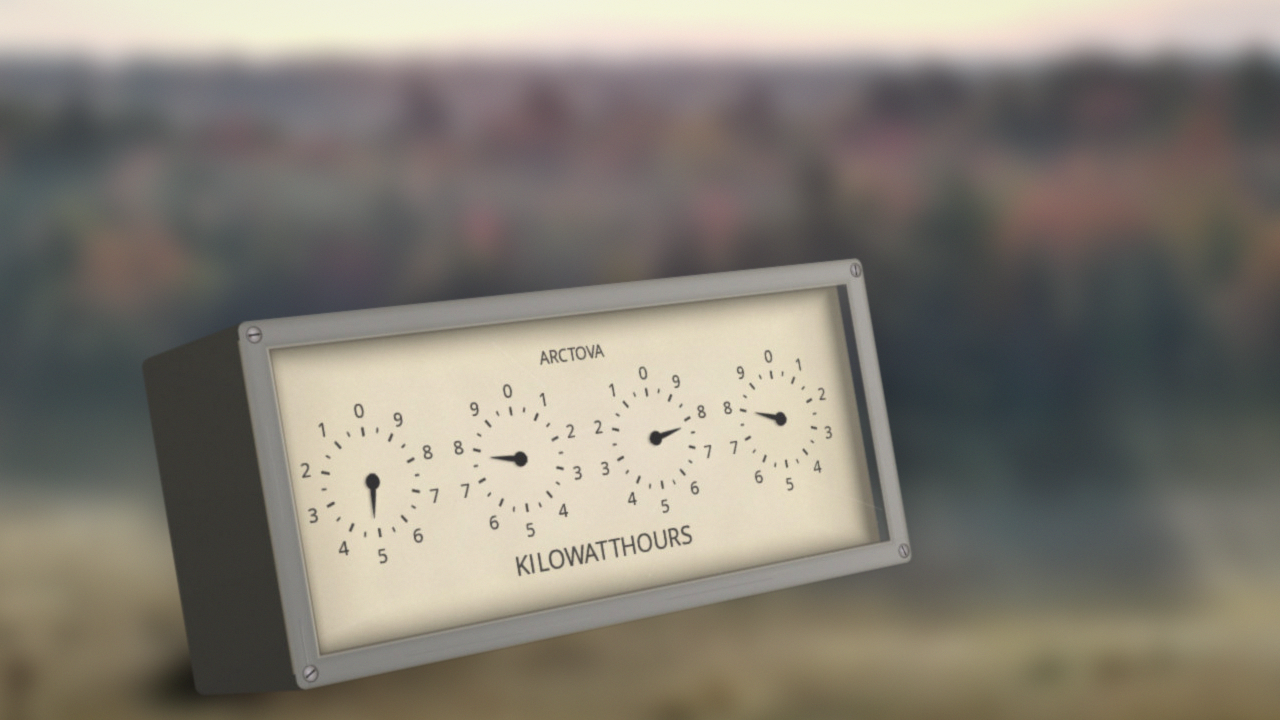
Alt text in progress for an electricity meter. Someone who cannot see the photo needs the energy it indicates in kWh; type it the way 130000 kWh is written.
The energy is 4778 kWh
